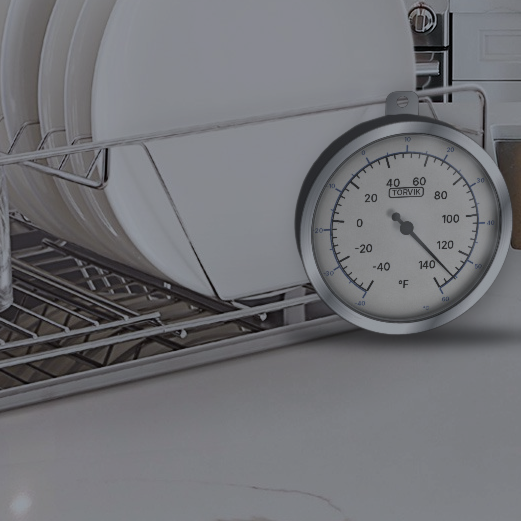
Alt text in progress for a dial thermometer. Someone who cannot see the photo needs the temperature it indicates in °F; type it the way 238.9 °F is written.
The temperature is 132 °F
